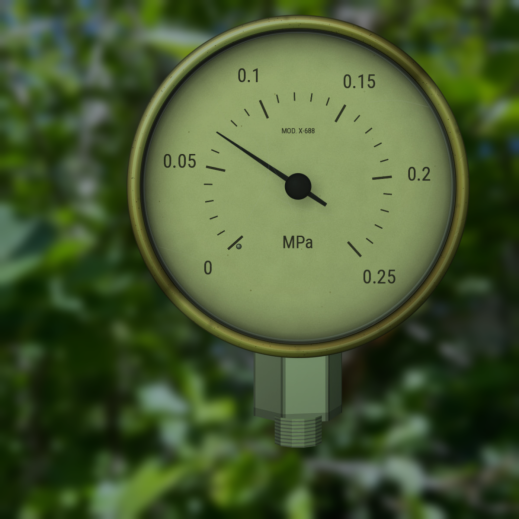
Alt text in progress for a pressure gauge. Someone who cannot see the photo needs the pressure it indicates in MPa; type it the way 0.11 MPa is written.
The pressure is 0.07 MPa
